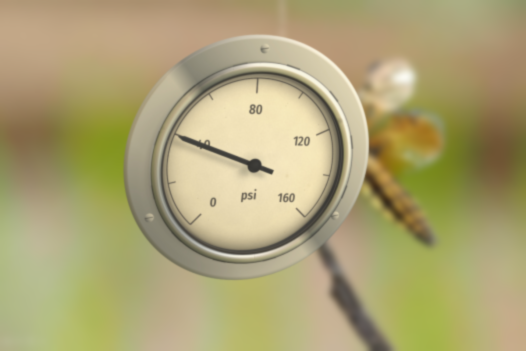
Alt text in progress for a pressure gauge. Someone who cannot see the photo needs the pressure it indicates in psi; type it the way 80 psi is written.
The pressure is 40 psi
